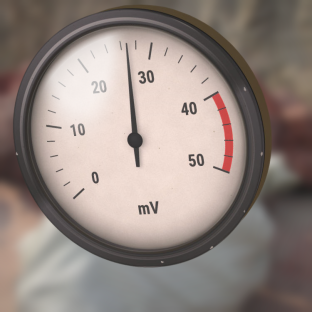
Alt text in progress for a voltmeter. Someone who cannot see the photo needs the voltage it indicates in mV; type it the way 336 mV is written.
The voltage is 27 mV
